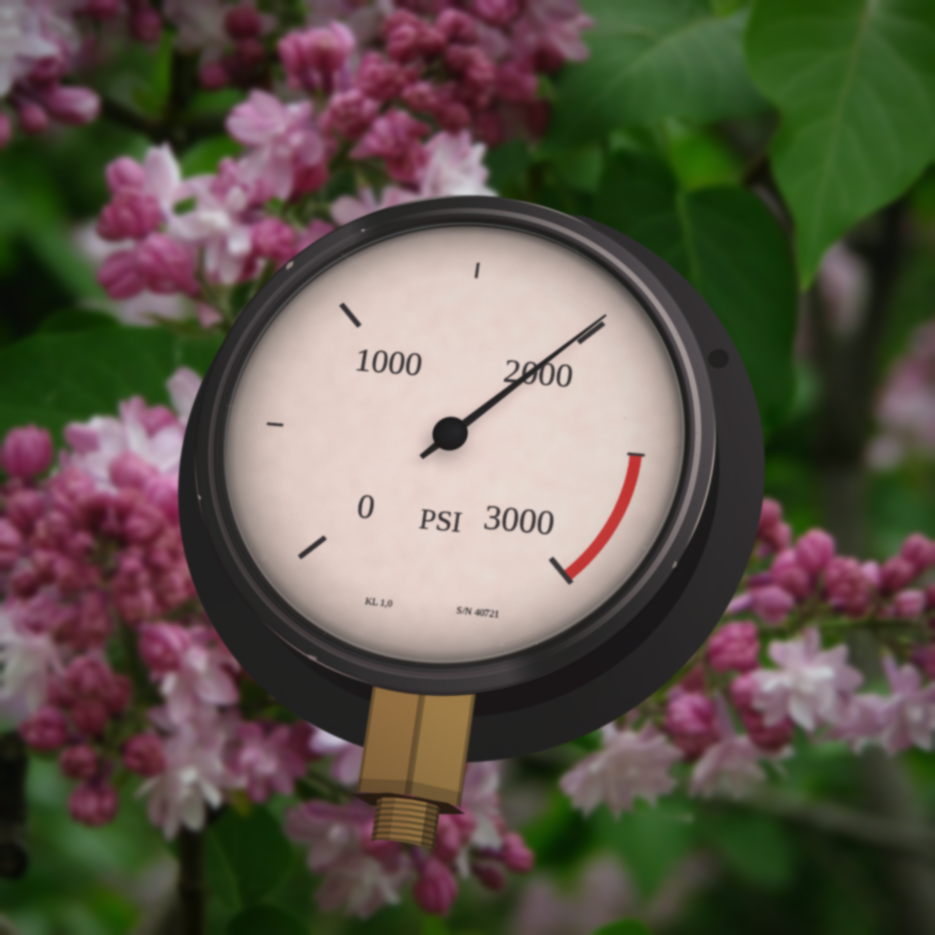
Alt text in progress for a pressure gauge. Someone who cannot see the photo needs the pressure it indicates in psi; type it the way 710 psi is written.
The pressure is 2000 psi
